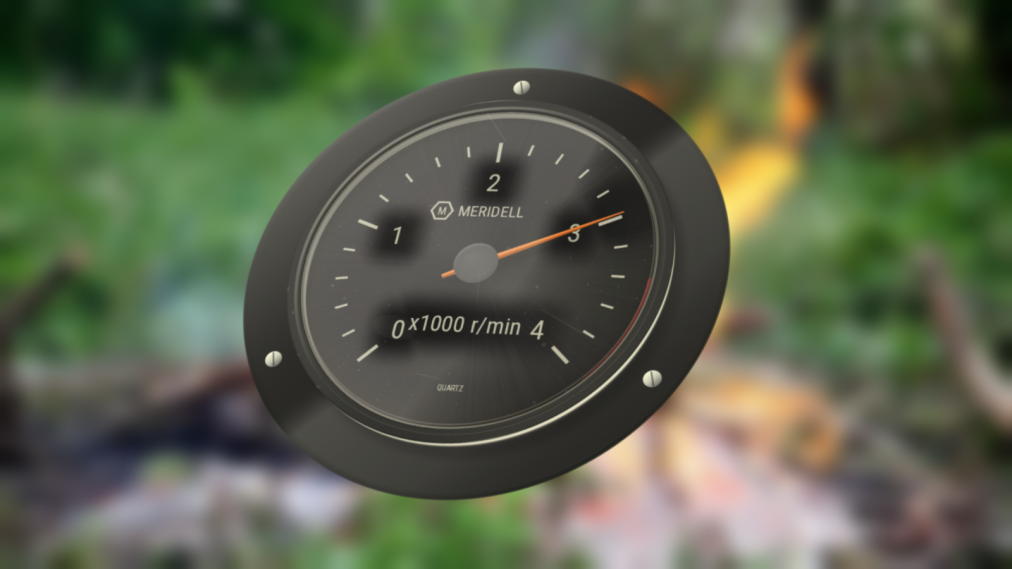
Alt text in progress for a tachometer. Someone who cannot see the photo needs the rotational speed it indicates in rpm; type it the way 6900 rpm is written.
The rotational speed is 3000 rpm
